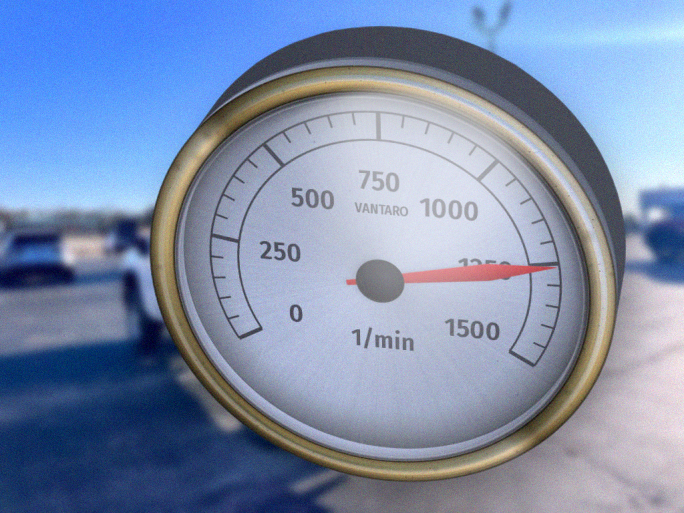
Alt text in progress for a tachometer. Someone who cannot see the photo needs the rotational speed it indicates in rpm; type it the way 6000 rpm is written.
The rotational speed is 1250 rpm
